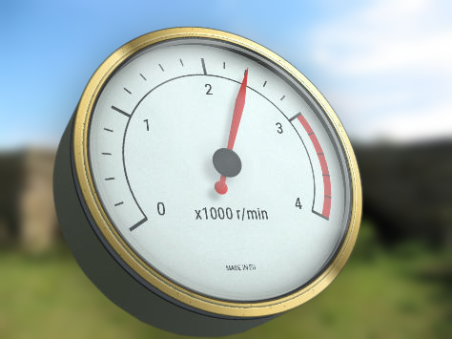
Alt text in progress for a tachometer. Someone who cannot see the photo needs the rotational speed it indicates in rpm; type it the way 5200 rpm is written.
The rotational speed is 2400 rpm
